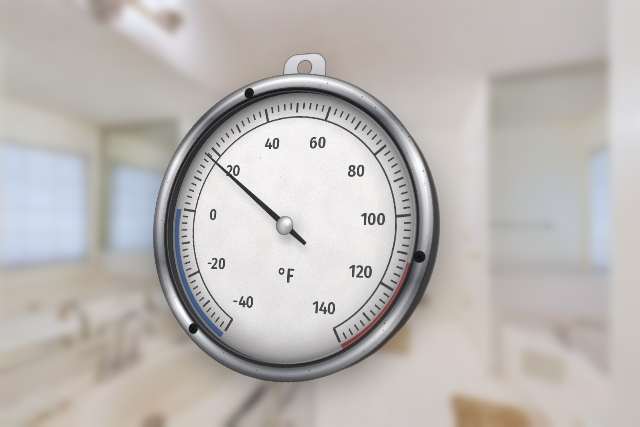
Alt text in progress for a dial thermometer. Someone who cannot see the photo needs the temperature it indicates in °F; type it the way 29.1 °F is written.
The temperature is 18 °F
